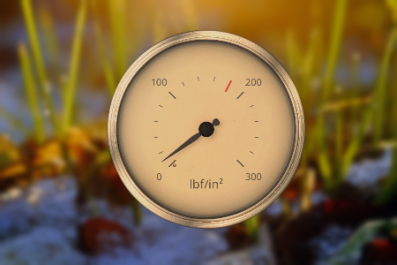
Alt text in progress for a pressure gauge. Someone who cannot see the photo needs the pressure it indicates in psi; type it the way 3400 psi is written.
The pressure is 10 psi
